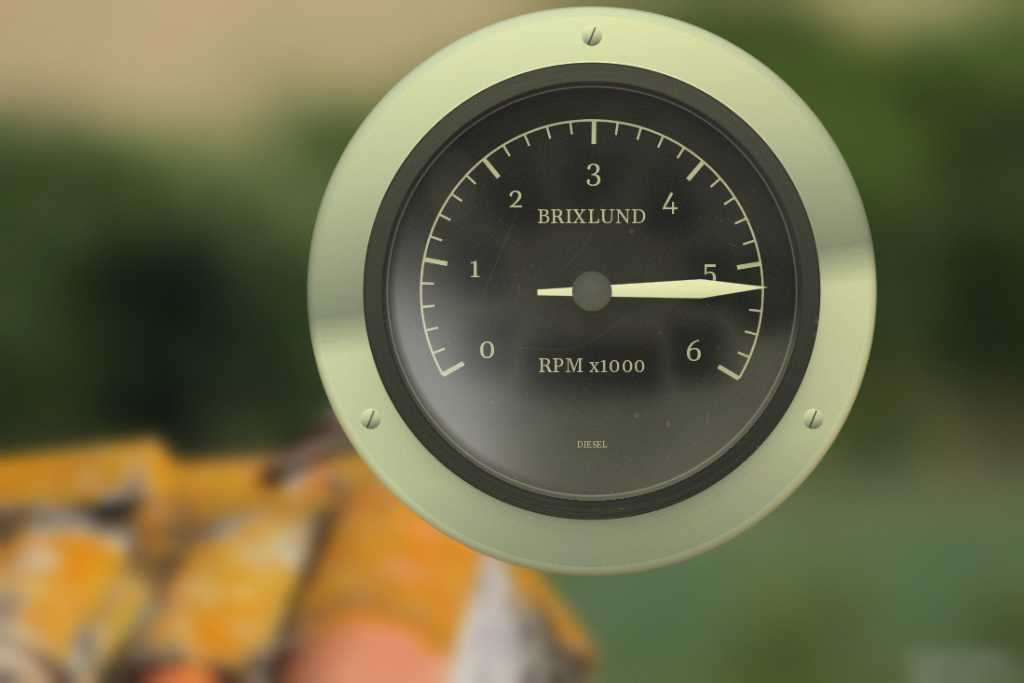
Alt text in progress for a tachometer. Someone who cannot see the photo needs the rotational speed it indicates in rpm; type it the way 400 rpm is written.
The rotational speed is 5200 rpm
